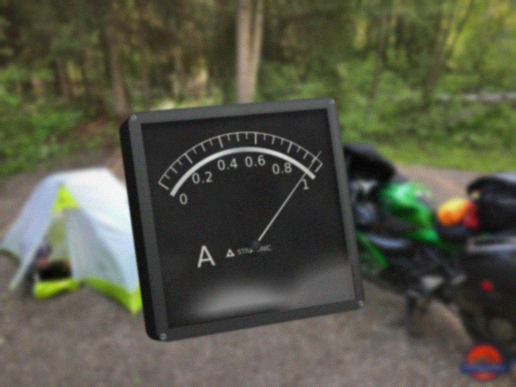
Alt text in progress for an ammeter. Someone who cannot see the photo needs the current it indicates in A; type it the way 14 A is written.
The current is 0.95 A
